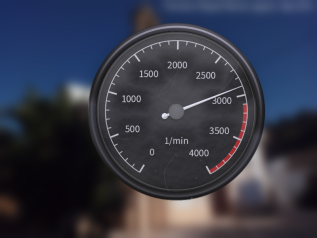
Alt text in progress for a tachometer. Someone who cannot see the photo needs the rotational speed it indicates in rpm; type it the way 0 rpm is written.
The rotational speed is 2900 rpm
